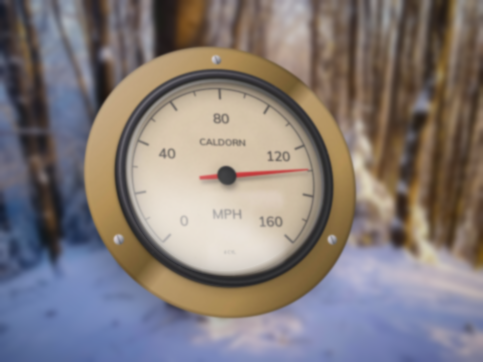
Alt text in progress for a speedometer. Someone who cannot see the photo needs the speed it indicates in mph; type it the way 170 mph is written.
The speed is 130 mph
